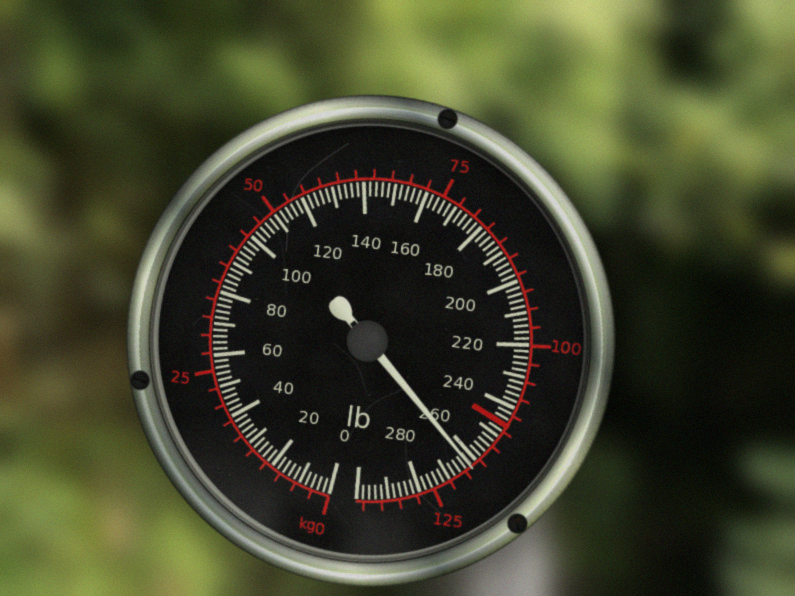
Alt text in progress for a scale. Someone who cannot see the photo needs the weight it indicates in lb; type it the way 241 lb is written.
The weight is 262 lb
